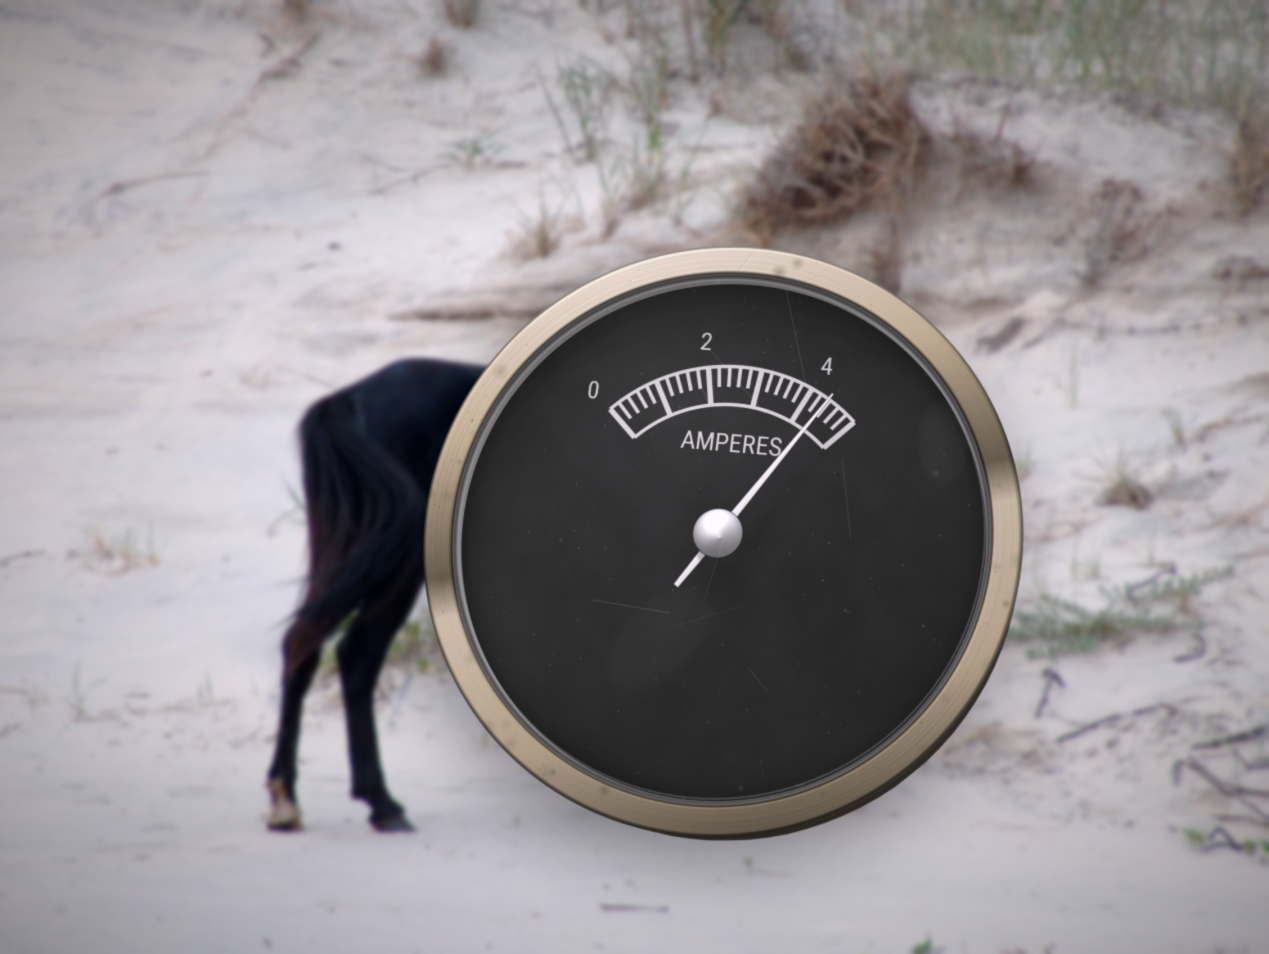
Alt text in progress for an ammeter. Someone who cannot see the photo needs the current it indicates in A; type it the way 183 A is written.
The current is 4.4 A
